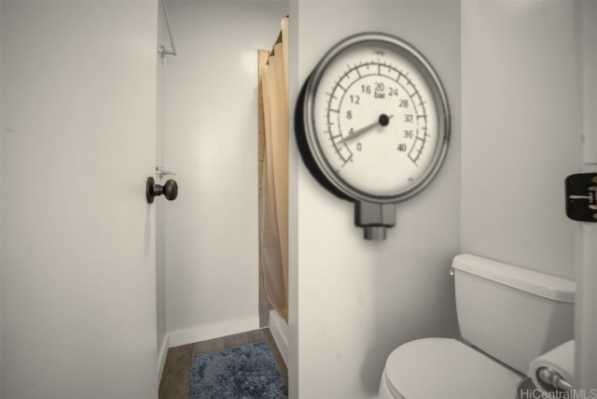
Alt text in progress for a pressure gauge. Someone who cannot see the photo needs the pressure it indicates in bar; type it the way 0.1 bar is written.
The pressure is 3 bar
